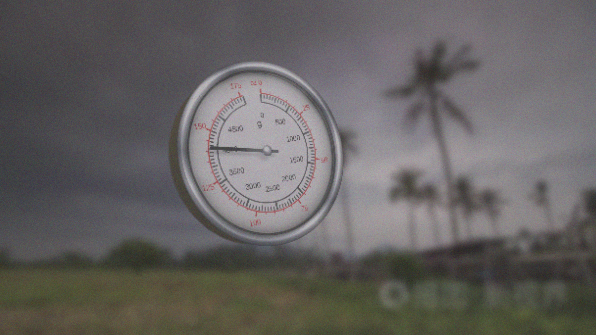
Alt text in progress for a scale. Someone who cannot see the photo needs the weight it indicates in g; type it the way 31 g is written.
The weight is 4000 g
